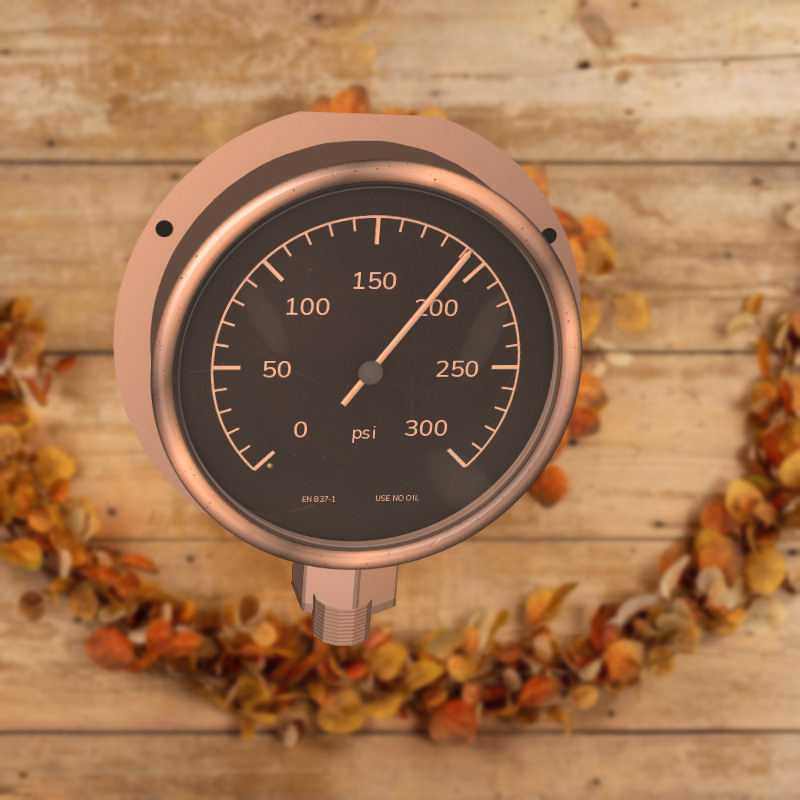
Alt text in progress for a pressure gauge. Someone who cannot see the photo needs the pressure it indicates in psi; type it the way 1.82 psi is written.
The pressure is 190 psi
